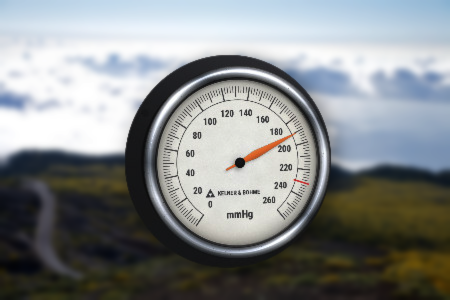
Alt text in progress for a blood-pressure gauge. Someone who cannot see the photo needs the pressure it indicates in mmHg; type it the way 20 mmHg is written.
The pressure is 190 mmHg
